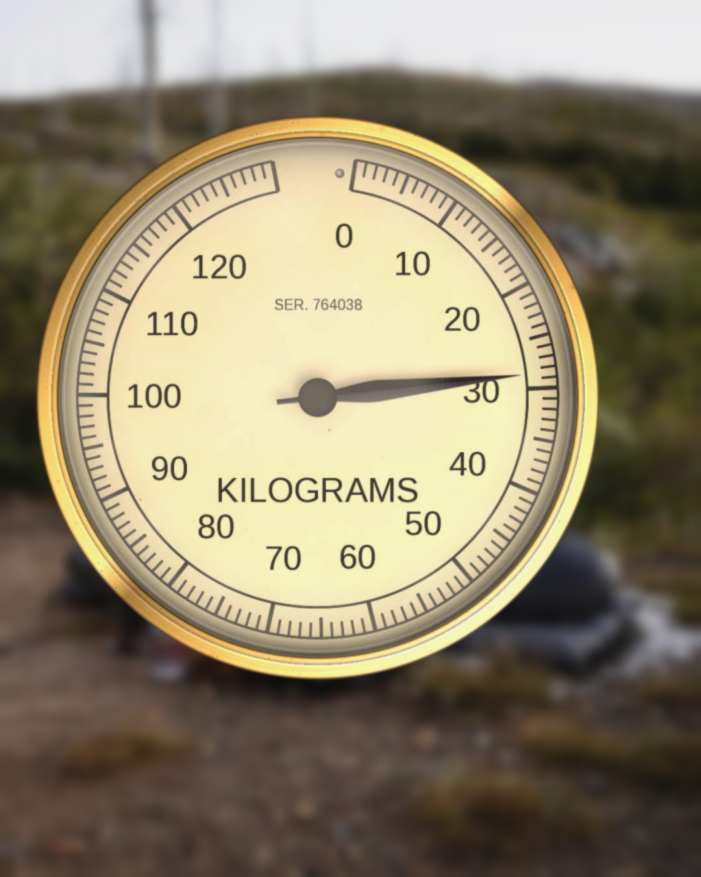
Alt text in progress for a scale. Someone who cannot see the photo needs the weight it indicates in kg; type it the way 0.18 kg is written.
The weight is 28.5 kg
